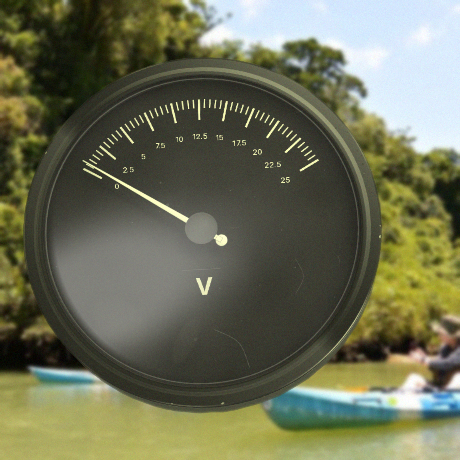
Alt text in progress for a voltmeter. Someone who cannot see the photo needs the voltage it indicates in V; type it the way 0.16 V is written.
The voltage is 0.5 V
